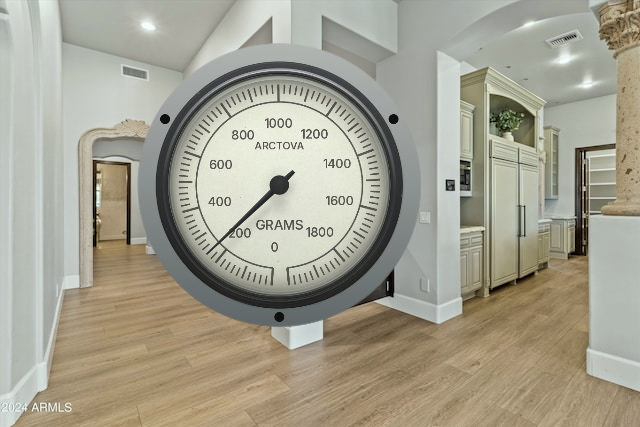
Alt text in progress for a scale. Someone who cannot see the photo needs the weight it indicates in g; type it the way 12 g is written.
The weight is 240 g
